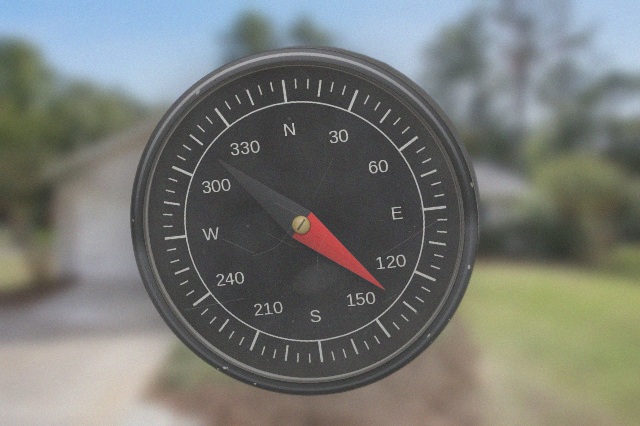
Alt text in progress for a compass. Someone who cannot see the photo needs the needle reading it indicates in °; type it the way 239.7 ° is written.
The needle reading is 135 °
